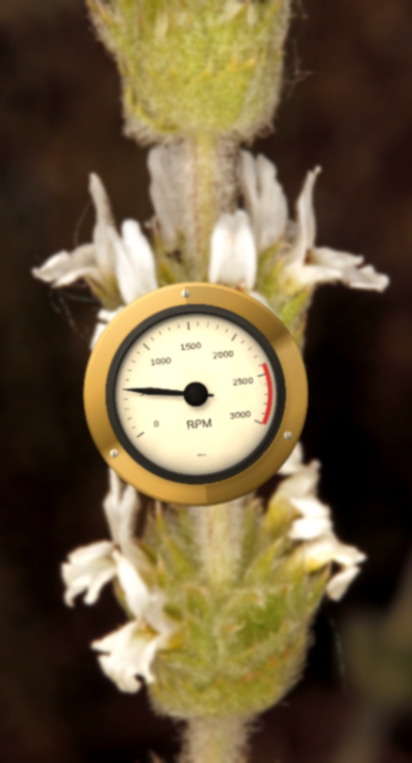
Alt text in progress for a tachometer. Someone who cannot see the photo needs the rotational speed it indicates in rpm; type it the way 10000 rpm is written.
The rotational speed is 500 rpm
